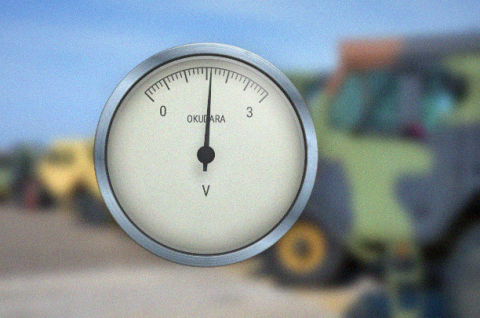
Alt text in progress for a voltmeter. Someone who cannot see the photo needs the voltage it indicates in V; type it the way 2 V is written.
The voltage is 1.6 V
